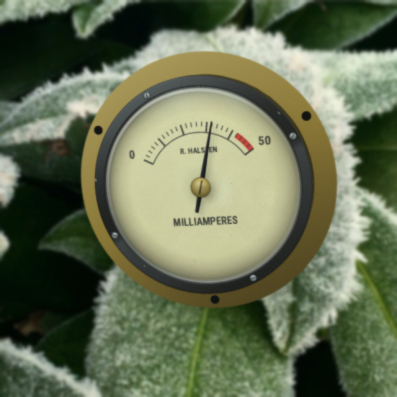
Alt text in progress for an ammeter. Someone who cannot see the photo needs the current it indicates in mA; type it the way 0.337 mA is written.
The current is 32 mA
